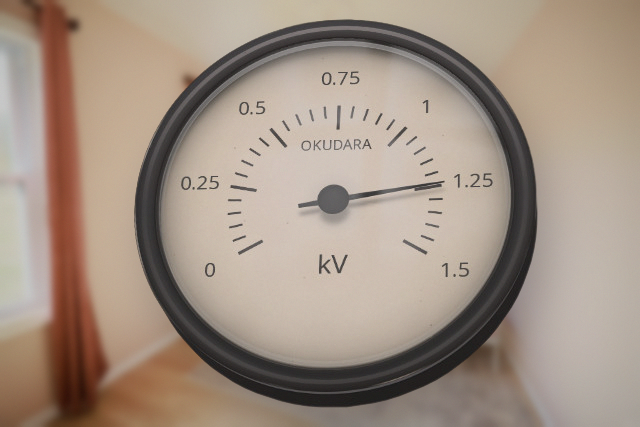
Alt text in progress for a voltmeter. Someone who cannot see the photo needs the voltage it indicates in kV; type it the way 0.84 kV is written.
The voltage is 1.25 kV
